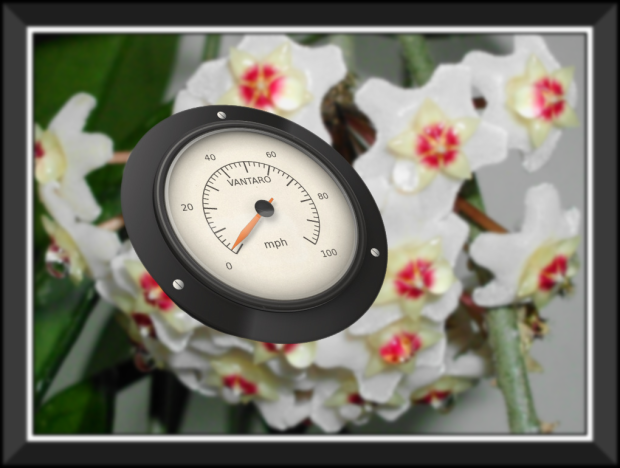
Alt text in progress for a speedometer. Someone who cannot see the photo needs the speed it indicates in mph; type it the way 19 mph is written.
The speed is 2 mph
